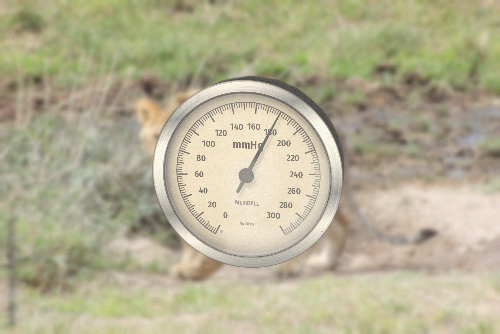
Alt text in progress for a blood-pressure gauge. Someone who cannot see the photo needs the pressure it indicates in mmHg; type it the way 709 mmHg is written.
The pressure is 180 mmHg
